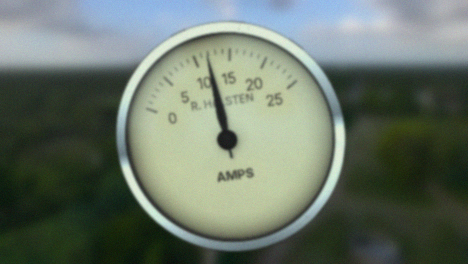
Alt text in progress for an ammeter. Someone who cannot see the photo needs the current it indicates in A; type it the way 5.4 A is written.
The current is 12 A
